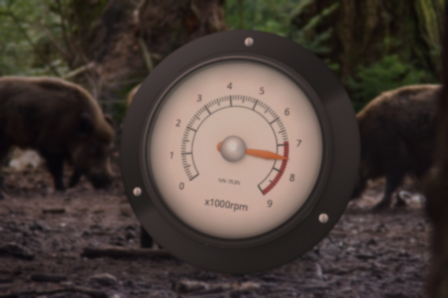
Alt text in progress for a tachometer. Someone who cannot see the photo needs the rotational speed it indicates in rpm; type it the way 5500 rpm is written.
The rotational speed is 7500 rpm
